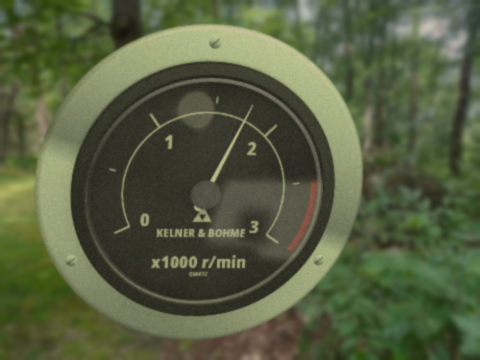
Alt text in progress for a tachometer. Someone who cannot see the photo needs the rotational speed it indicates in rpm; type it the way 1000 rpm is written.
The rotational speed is 1750 rpm
